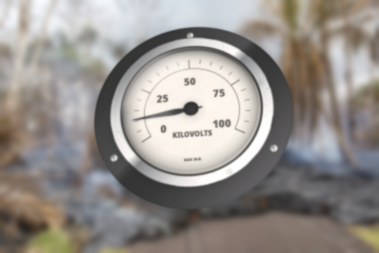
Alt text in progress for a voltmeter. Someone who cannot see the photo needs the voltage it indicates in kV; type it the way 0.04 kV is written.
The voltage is 10 kV
